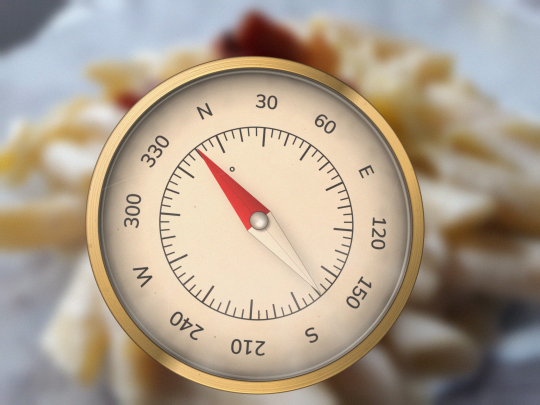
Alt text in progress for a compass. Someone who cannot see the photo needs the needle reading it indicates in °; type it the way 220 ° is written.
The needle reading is 345 °
